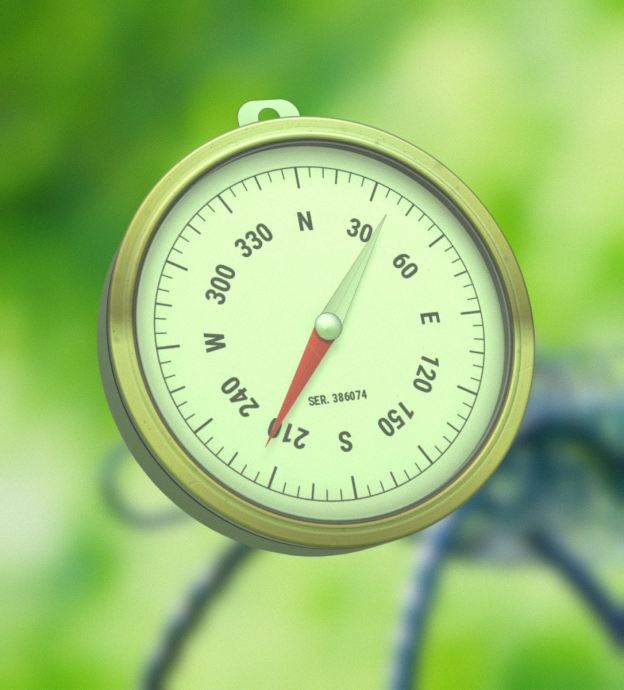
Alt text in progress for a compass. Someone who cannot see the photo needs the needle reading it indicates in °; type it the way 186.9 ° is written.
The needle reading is 217.5 °
